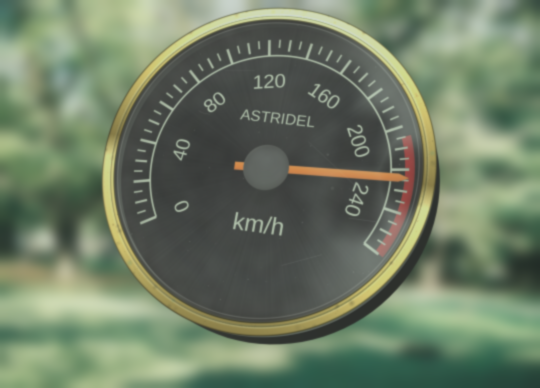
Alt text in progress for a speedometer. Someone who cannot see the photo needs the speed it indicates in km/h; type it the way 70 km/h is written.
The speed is 225 km/h
